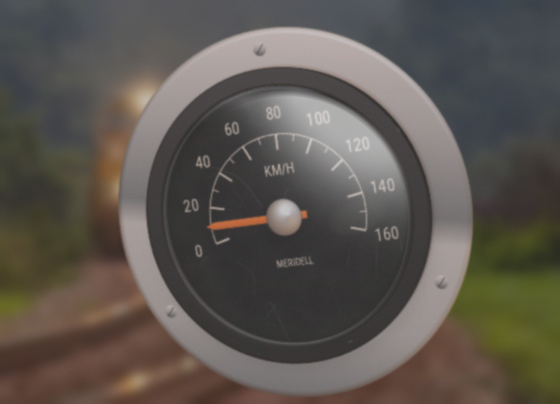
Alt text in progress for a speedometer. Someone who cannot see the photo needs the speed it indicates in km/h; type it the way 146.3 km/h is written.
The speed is 10 km/h
